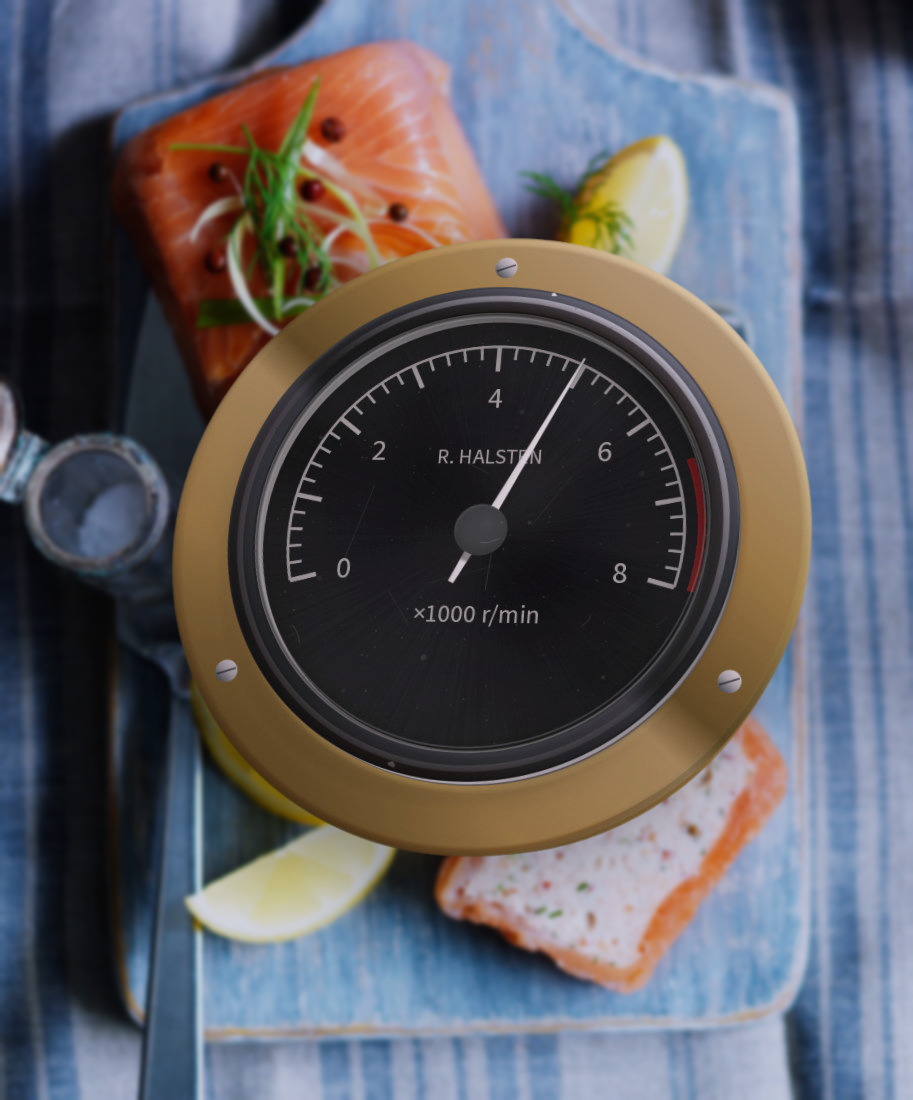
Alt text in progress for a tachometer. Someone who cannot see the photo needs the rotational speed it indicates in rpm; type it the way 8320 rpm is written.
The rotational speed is 5000 rpm
